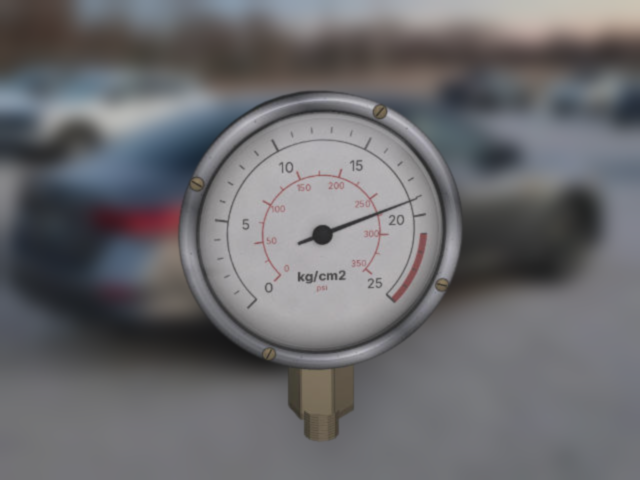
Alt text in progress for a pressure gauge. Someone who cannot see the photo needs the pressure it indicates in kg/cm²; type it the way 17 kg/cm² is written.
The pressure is 19 kg/cm²
